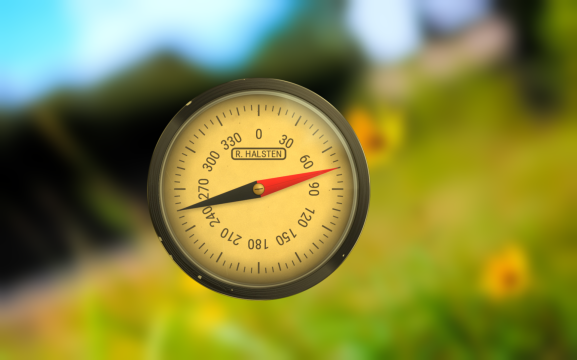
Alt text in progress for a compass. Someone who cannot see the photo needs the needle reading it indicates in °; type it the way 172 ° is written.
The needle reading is 75 °
